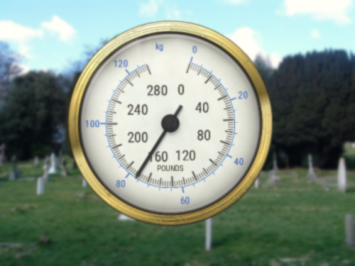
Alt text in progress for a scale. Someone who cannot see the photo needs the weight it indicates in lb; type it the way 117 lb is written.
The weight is 170 lb
